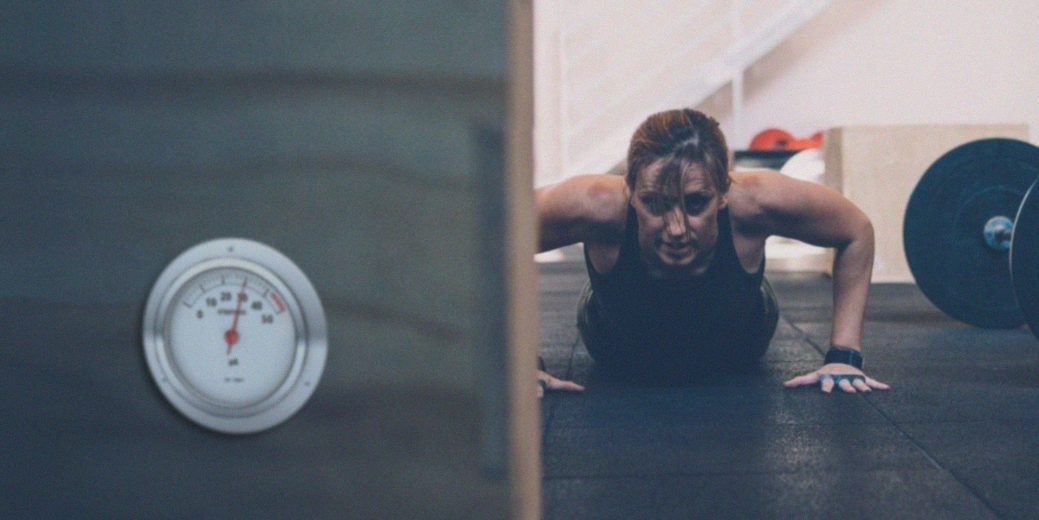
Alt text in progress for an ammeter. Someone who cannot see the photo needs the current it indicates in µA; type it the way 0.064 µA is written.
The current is 30 µA
